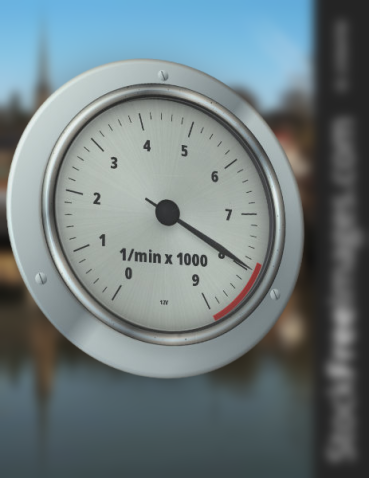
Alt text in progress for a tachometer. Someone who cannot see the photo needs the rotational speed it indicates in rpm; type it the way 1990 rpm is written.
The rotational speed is 8000 rpm
